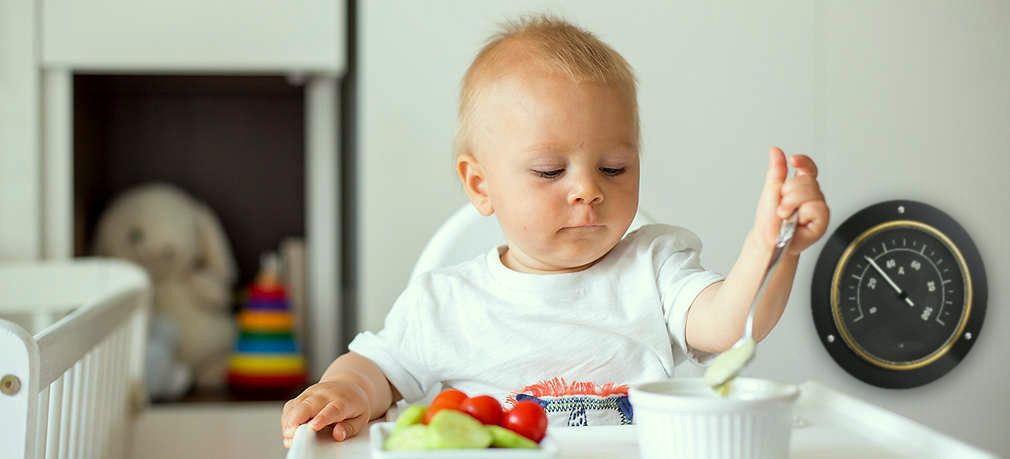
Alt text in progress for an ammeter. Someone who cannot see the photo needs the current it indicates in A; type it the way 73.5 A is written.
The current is 30 A
